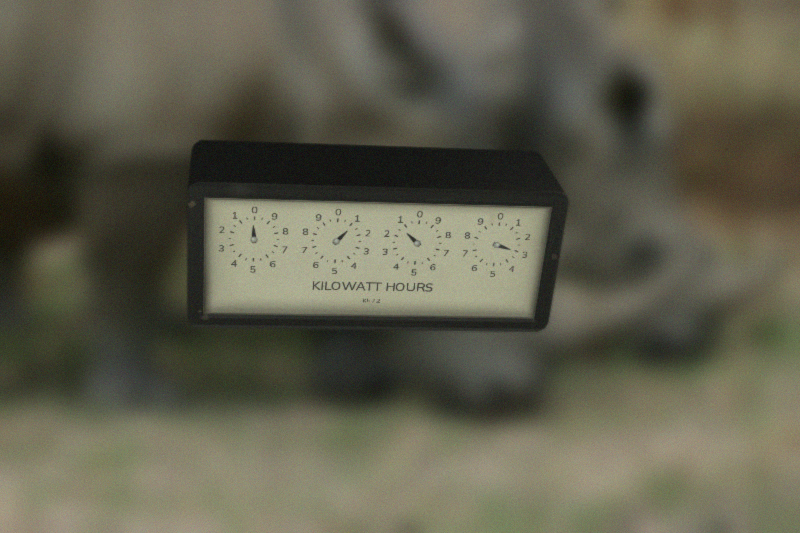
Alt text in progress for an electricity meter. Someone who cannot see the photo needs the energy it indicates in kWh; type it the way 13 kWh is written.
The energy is 113 kWh
